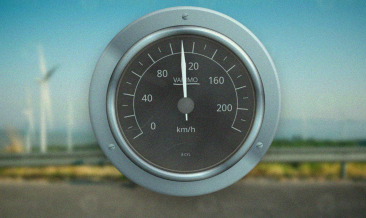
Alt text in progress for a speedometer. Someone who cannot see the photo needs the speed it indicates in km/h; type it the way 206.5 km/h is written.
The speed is 110 km/h
